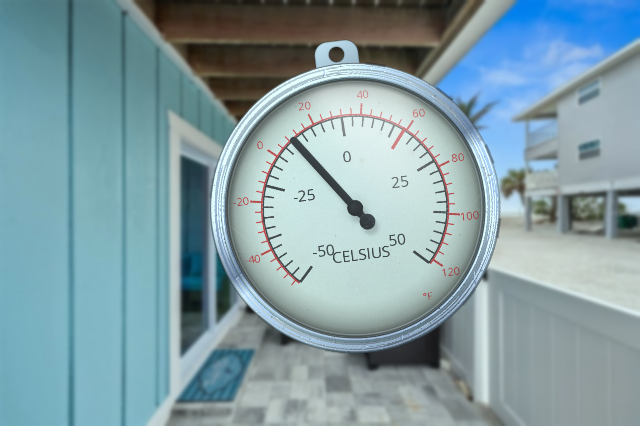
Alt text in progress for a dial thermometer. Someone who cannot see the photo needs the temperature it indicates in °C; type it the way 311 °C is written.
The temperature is -12.5 °C
